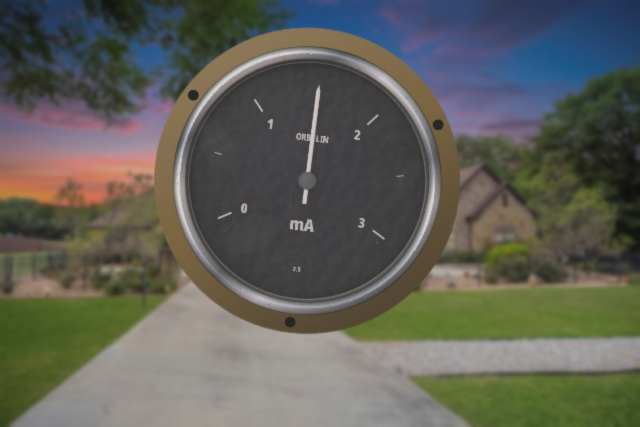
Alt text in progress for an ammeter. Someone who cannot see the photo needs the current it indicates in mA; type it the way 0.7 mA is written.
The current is 1.5 mA
